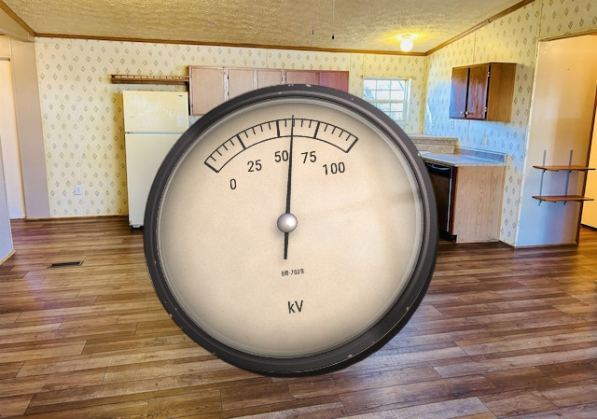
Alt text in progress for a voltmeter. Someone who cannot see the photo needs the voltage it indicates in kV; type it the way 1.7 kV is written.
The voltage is 60 kV
